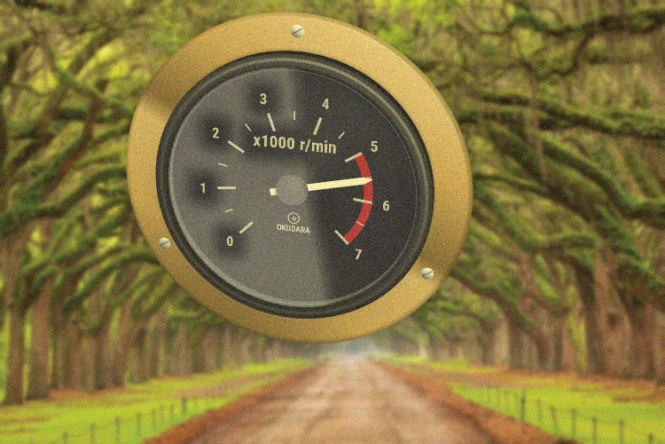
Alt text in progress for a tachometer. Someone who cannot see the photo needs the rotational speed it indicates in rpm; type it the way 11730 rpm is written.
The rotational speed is 5500 rpm
